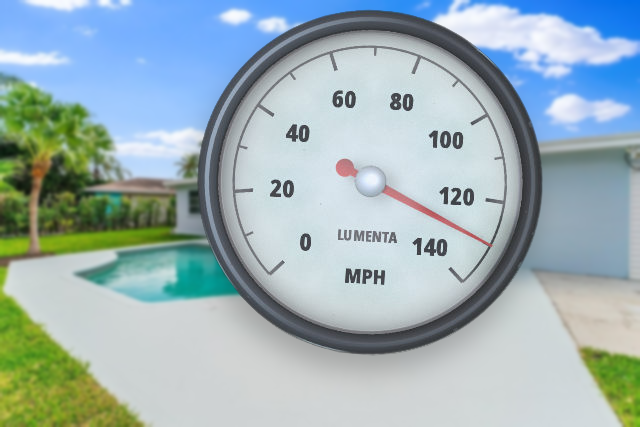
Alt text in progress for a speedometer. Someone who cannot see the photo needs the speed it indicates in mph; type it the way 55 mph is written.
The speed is 130 mph
